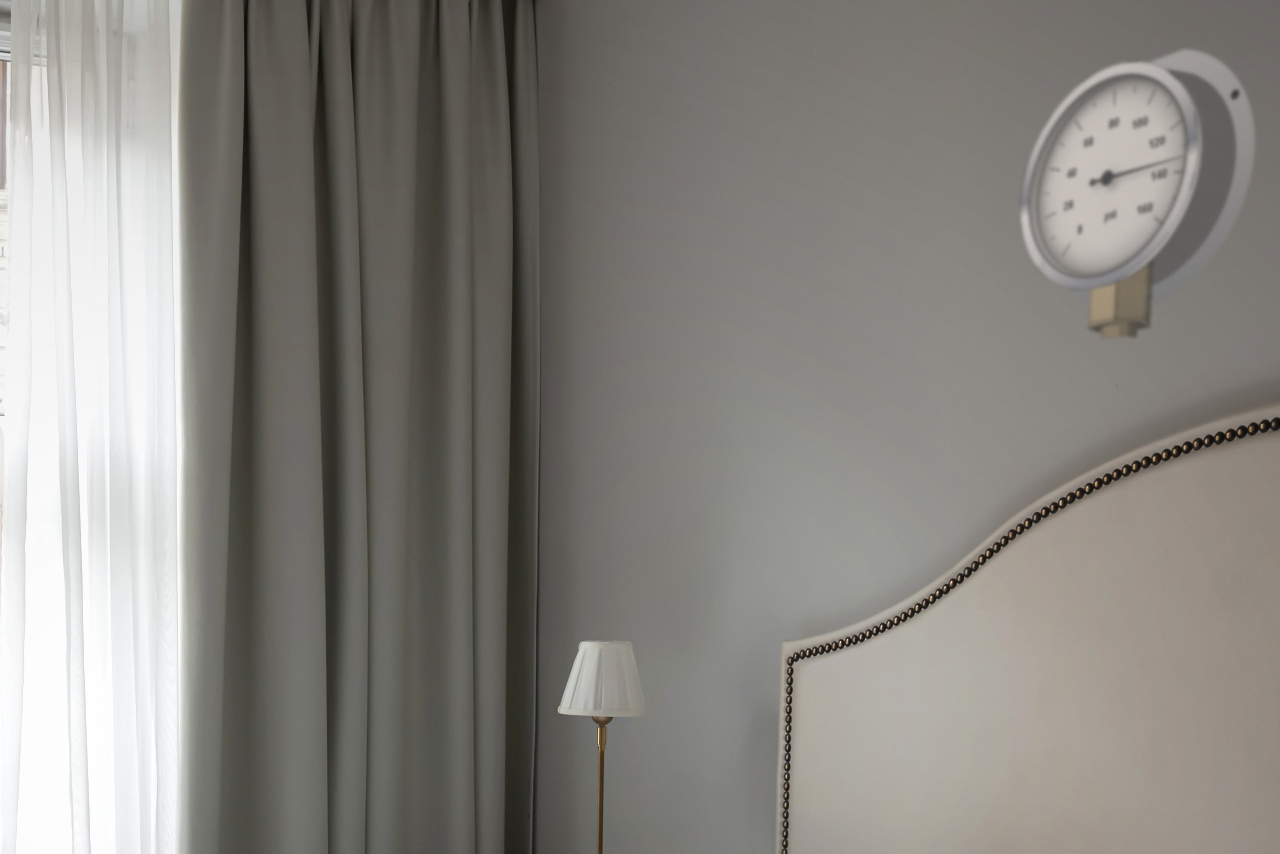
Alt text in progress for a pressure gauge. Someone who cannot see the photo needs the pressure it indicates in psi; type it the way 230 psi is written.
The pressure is 135 psi
